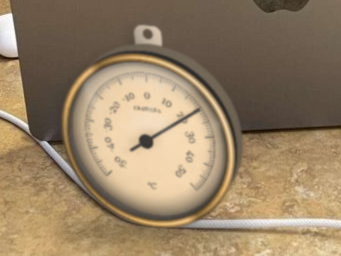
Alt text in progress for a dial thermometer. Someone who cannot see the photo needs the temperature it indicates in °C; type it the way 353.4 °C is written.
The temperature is 20 °C
